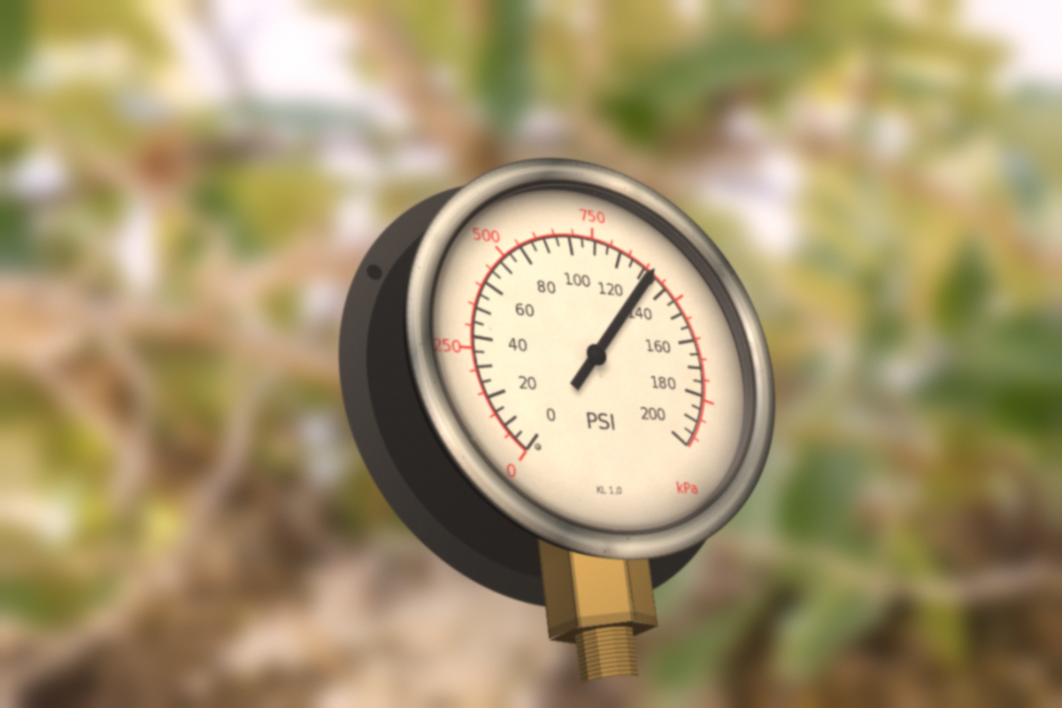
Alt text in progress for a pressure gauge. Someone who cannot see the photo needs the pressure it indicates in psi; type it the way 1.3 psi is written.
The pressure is 132.5 psi
